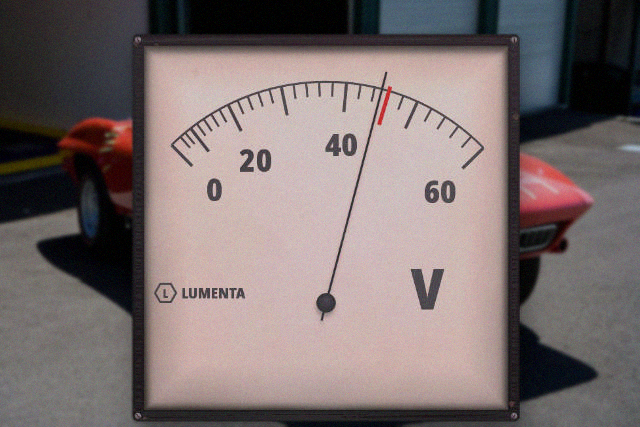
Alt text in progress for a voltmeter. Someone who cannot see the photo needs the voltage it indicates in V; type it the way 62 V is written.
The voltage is 45 V
